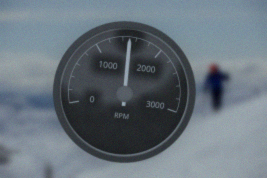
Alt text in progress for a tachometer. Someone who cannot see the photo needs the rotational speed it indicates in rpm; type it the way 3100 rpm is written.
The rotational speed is 1500 rpm
